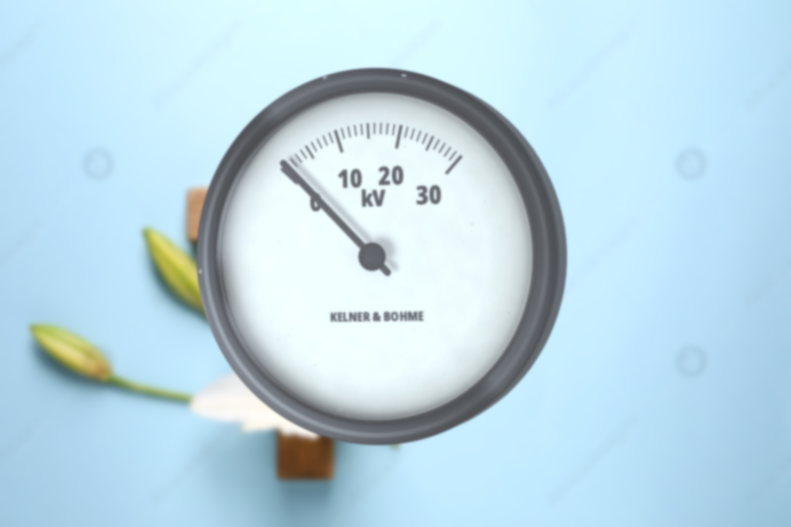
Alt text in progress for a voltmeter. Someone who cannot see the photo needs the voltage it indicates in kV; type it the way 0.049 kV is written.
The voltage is 1 kV
